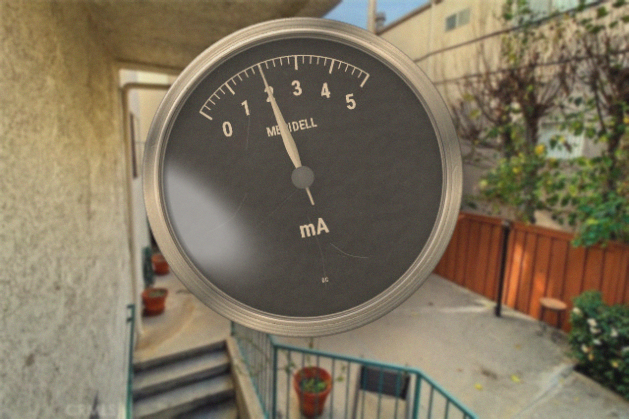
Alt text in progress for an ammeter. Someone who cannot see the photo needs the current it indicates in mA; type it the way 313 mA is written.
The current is 2 mA
